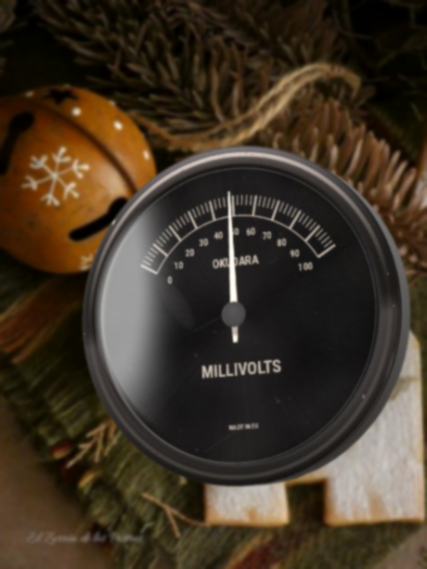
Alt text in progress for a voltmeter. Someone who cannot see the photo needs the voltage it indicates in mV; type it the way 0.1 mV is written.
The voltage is 50 mV
